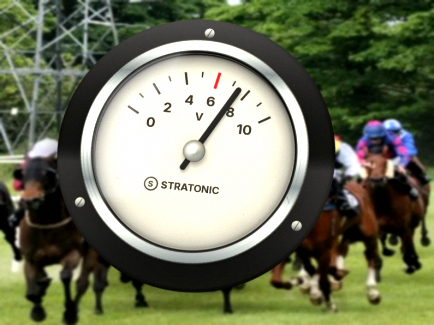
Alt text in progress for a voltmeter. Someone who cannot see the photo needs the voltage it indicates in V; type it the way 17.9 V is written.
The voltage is 7.5 V
